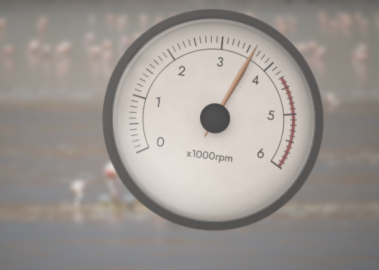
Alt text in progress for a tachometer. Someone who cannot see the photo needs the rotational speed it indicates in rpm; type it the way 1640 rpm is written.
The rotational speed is 3600 rpm
